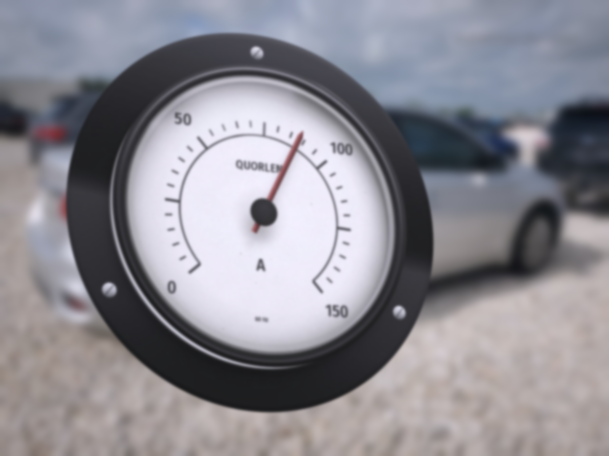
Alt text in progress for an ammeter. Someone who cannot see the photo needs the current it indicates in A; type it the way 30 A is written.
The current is 87.5 A
